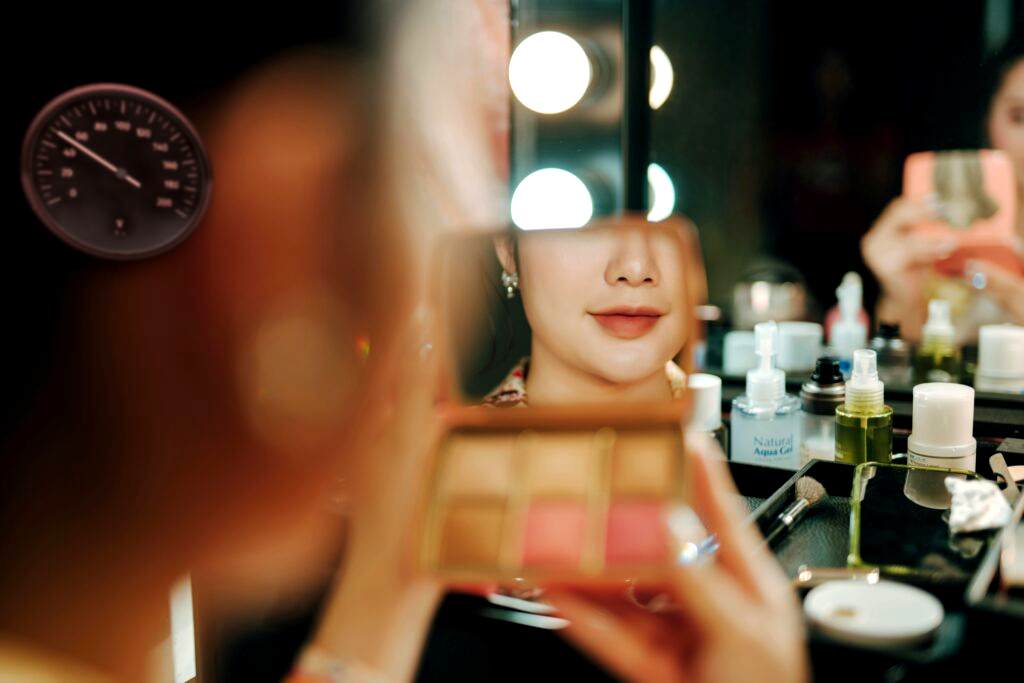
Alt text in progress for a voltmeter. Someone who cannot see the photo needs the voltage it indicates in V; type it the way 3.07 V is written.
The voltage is 50 V
